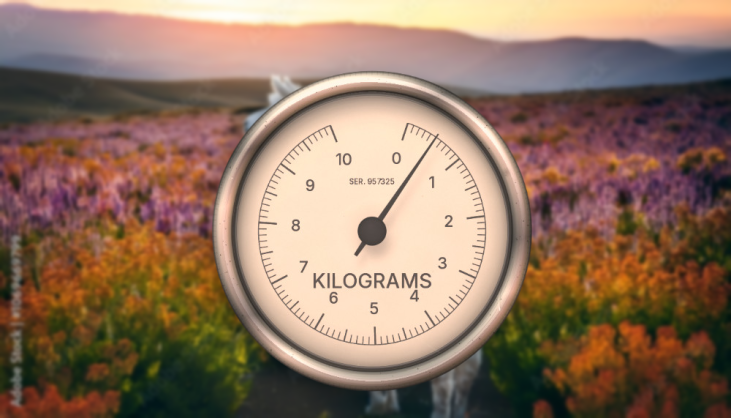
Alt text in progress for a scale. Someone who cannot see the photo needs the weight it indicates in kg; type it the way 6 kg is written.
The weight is 0.5 kg
